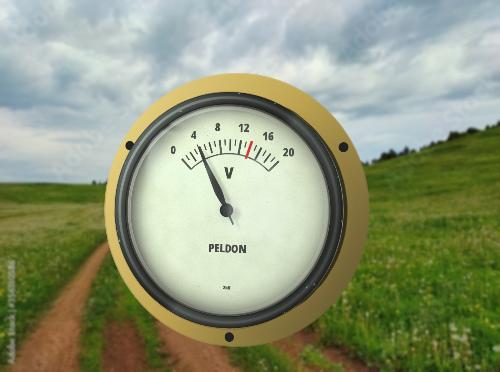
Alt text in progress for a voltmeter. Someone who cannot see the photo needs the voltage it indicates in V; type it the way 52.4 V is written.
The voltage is 4 V
